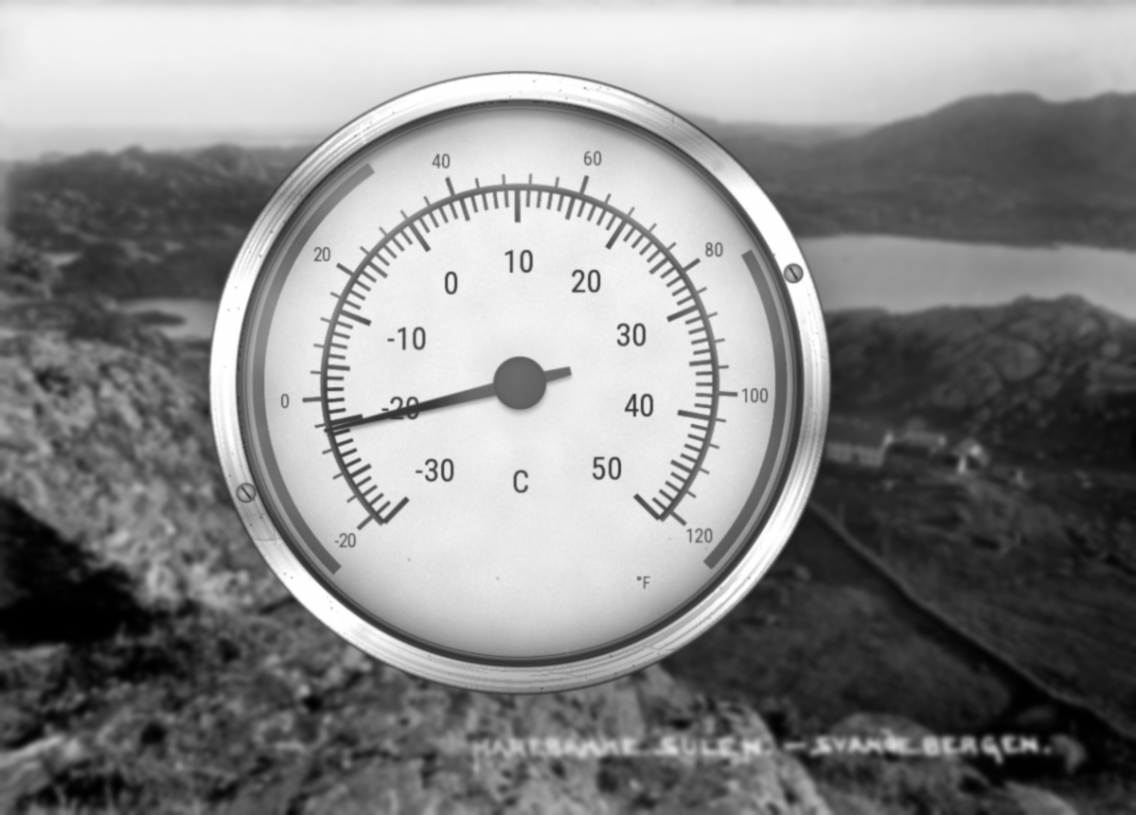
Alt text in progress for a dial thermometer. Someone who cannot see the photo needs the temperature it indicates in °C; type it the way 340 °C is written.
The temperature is -20.5 °C
